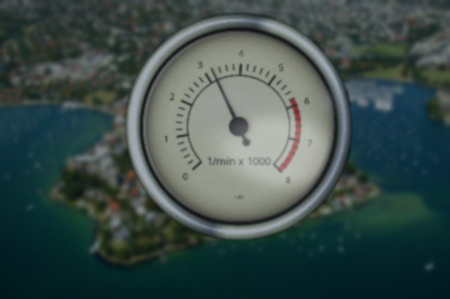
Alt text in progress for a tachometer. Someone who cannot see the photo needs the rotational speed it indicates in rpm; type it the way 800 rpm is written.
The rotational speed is 3200 rpm
